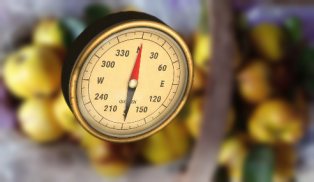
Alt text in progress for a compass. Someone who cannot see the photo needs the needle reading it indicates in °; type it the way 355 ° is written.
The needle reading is 0 °
